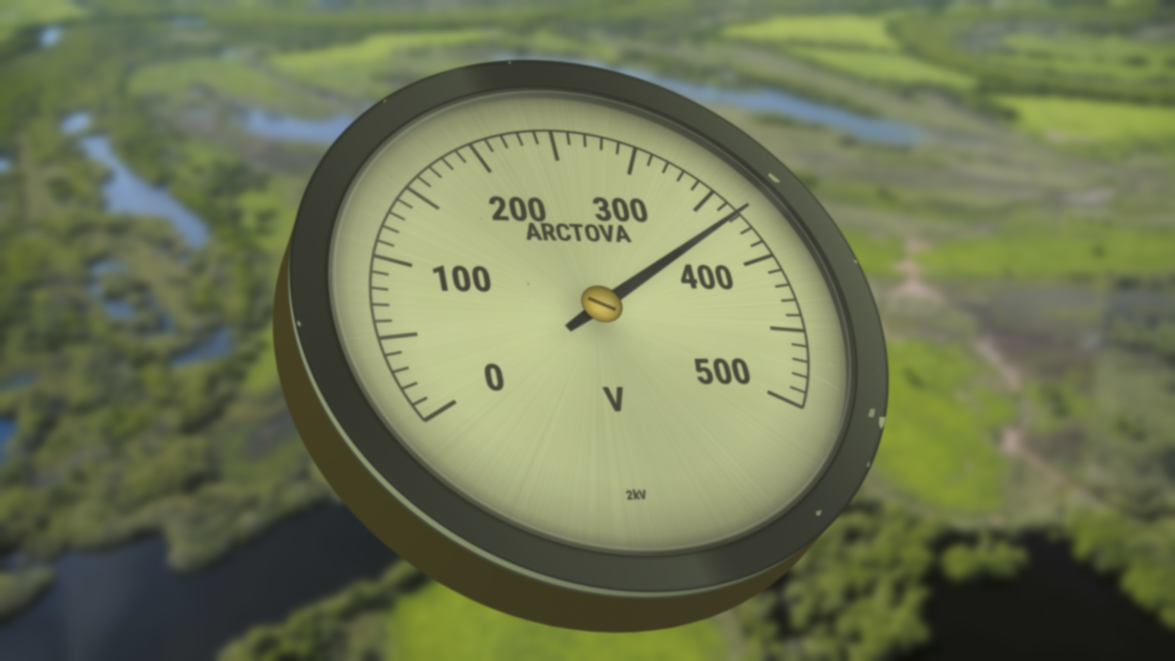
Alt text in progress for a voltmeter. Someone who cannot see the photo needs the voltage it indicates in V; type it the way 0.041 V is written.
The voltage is 370 V
